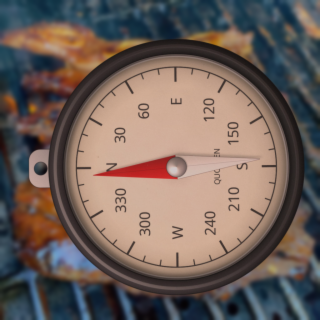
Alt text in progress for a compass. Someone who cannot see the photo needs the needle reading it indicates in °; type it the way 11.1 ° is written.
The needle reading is 355 °
